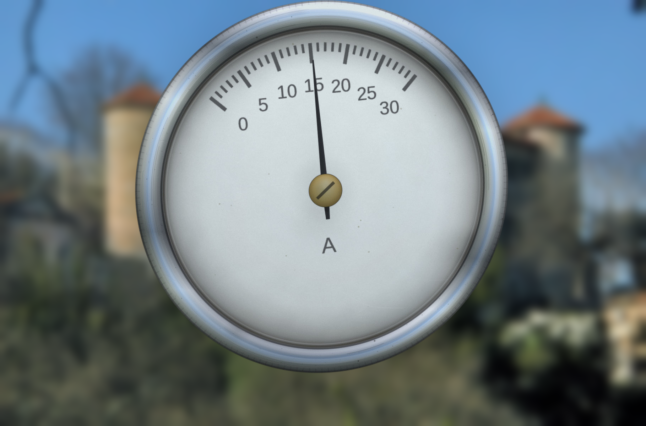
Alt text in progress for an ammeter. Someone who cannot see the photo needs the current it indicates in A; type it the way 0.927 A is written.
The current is 15 A
